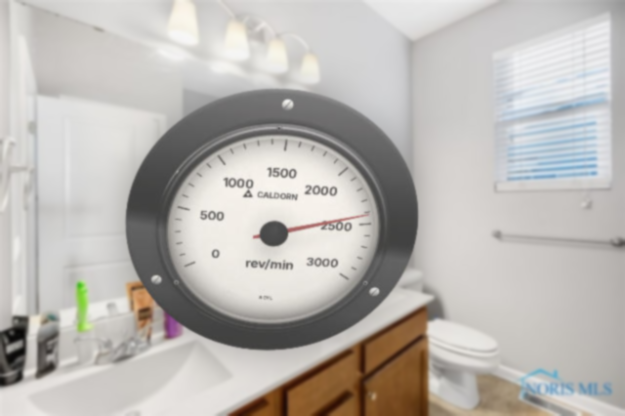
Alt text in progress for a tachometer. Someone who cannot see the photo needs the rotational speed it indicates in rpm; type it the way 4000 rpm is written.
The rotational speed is 2400 rpm
